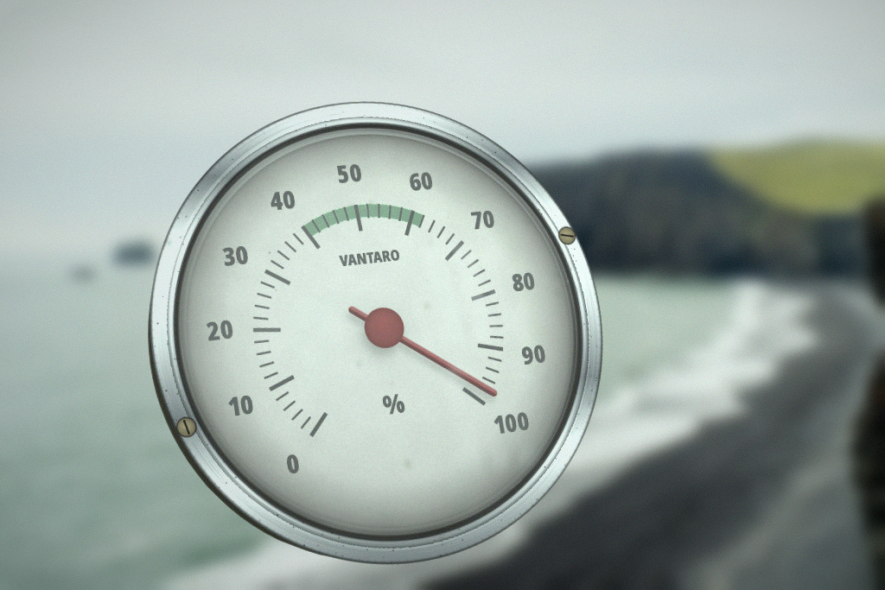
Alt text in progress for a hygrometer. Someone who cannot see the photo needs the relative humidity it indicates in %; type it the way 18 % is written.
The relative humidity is 98 %
